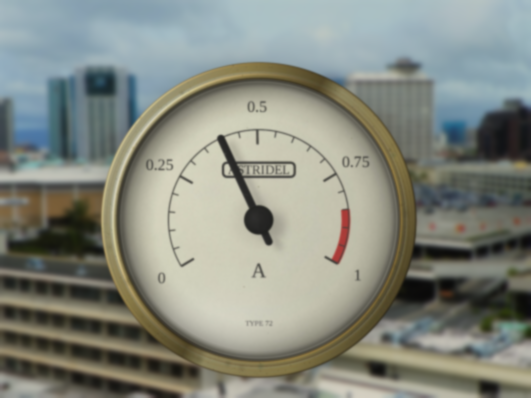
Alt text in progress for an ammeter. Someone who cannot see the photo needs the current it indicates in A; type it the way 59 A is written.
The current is 0.4 A
